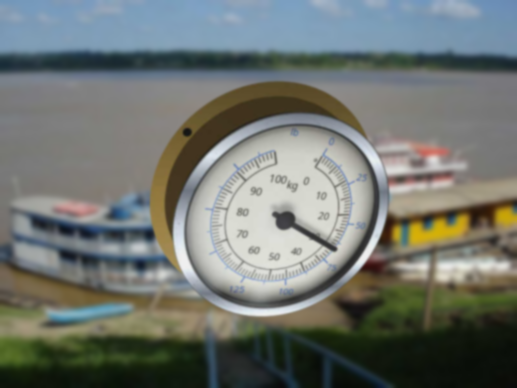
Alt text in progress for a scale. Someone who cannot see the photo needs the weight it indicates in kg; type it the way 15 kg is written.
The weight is 30 kg
